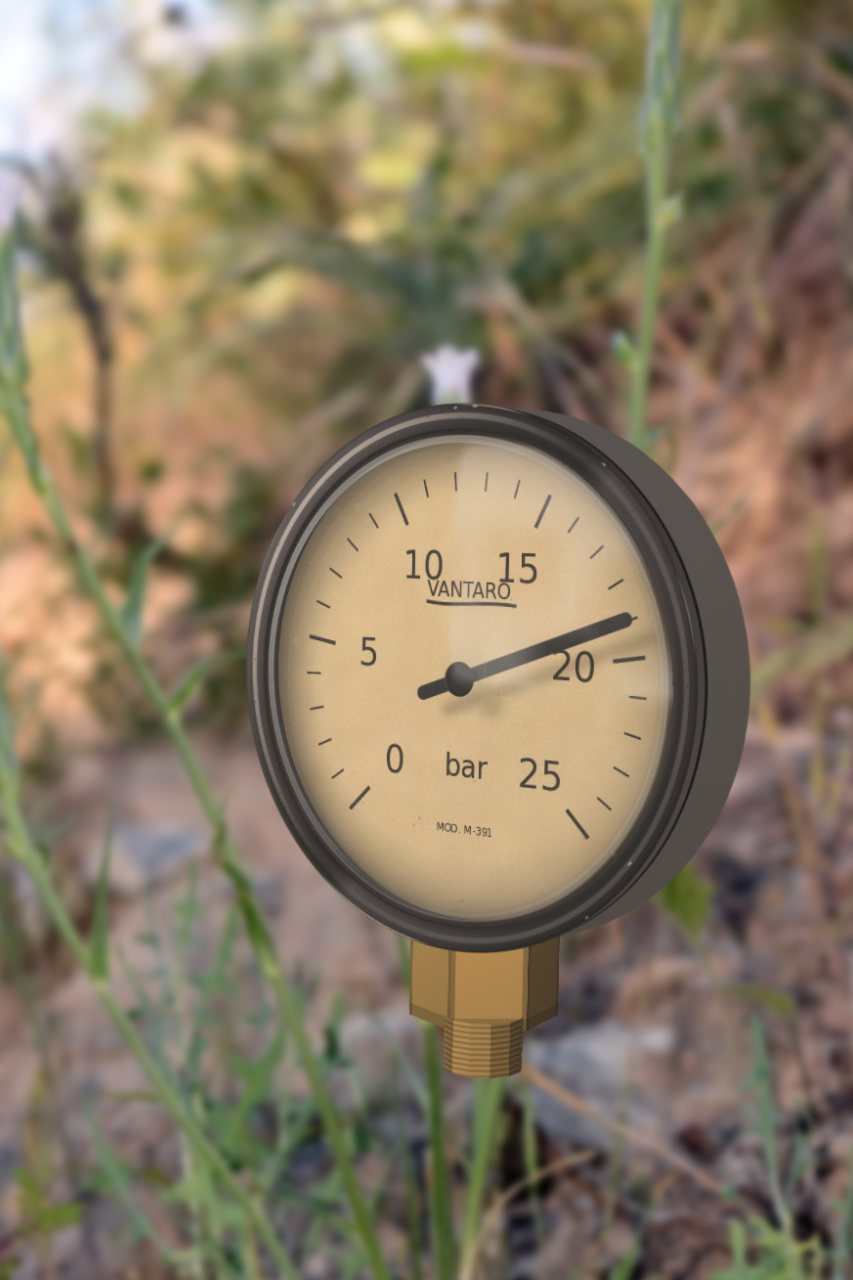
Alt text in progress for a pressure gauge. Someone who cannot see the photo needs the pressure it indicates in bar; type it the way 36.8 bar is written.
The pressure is 19 bar
